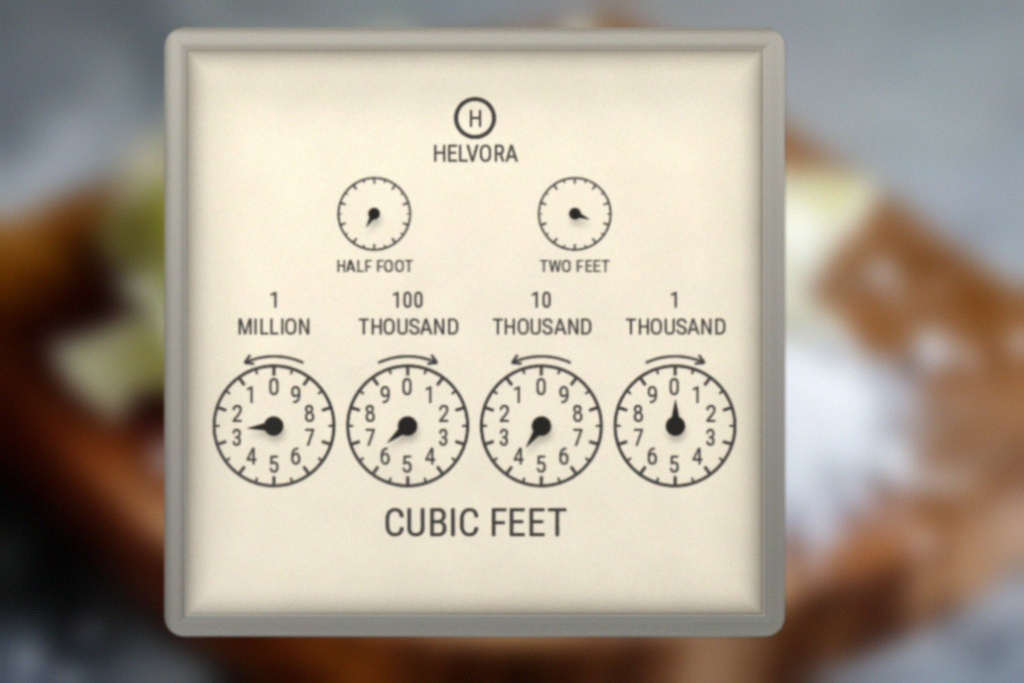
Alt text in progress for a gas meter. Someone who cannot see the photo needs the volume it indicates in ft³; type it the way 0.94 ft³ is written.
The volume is 264000 ft³
